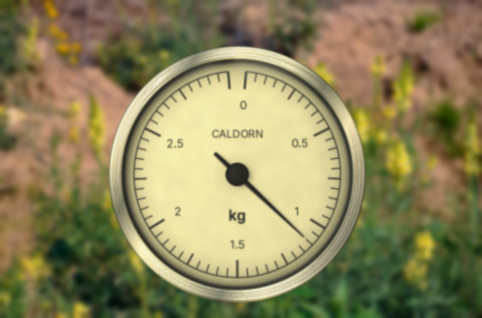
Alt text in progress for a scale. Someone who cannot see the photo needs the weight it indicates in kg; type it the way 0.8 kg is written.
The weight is 1.1 kg
